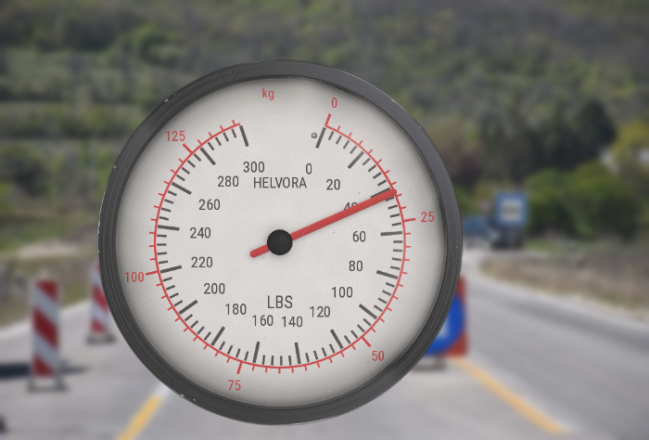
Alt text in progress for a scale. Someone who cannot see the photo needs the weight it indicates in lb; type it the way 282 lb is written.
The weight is 42 lb
